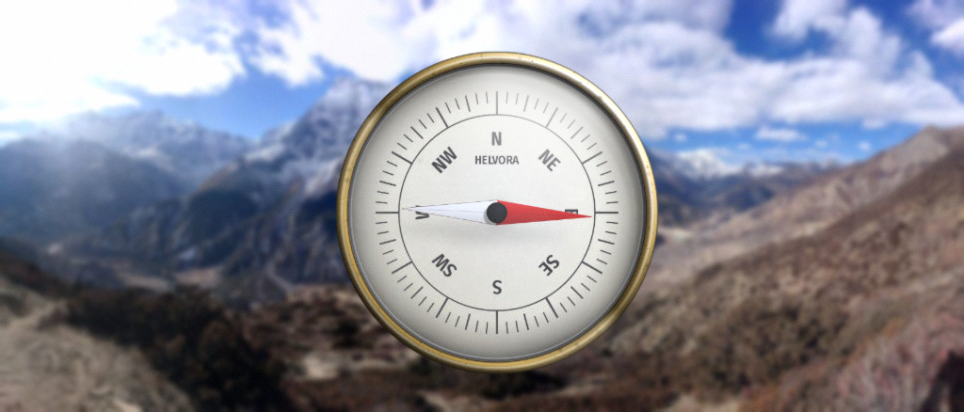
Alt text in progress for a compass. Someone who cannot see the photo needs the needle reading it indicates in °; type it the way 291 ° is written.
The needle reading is 92.5 °
